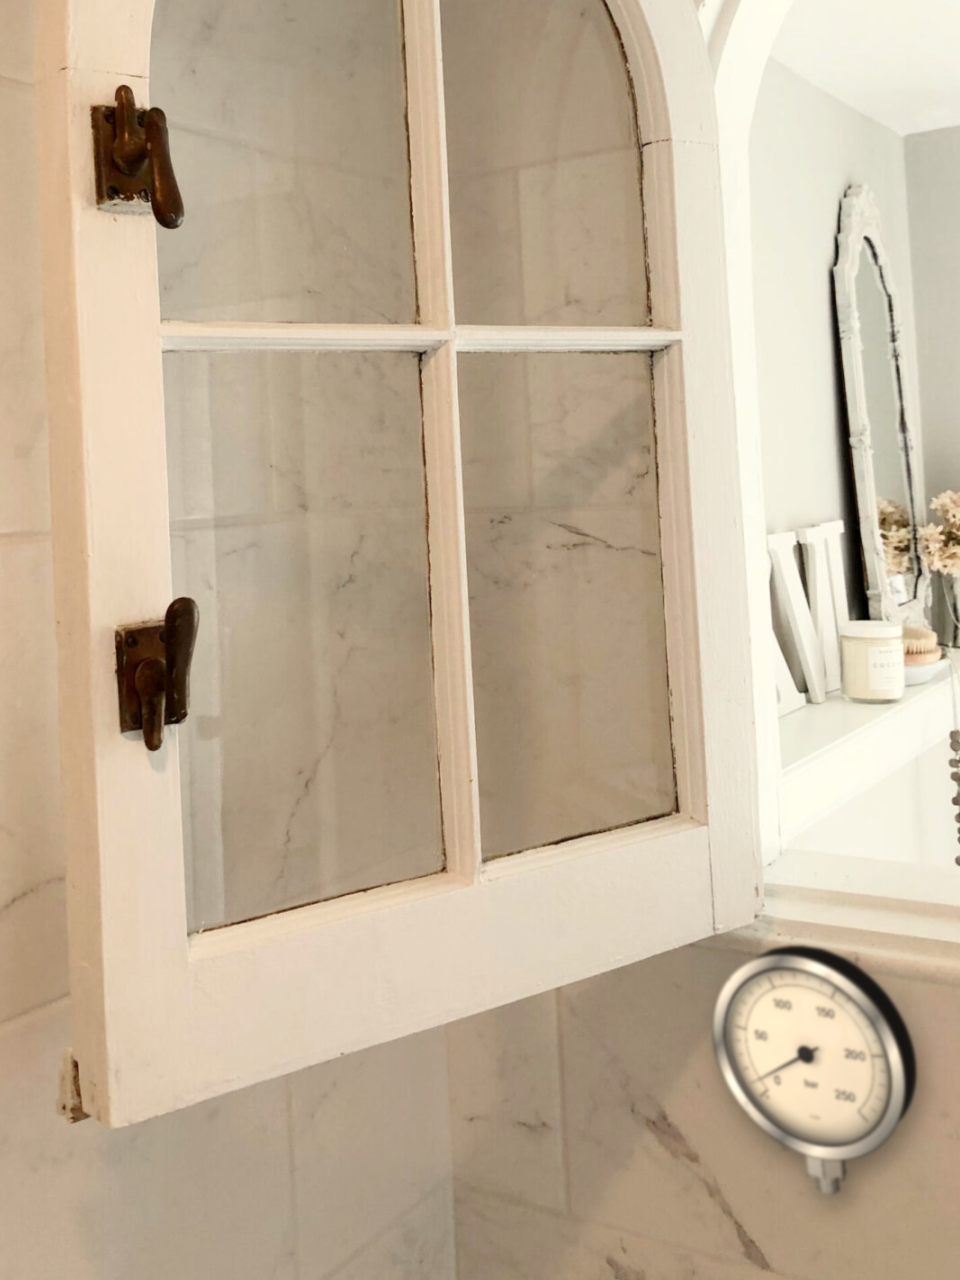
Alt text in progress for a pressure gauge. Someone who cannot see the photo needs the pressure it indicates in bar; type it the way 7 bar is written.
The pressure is 10 bar
